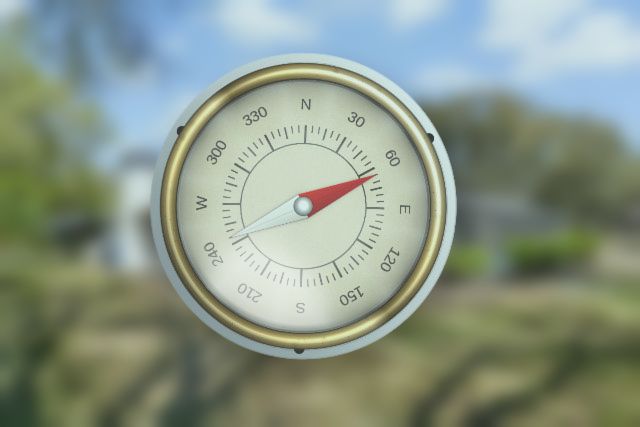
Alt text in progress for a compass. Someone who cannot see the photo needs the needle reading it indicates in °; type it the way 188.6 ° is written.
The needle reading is 65 °
